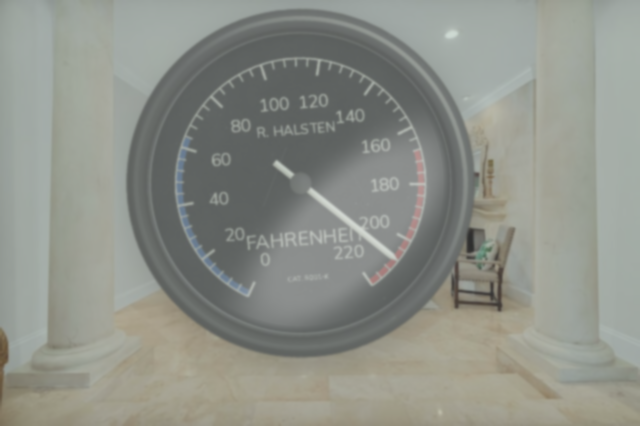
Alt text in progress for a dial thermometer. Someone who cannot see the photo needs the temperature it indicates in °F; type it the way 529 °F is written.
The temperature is 208 °F
